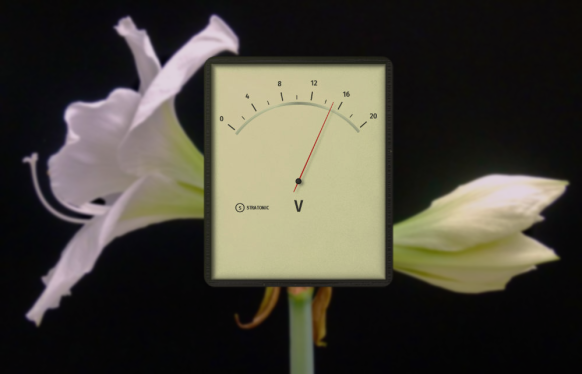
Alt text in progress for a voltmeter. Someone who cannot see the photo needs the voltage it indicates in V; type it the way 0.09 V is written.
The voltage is 15 V
